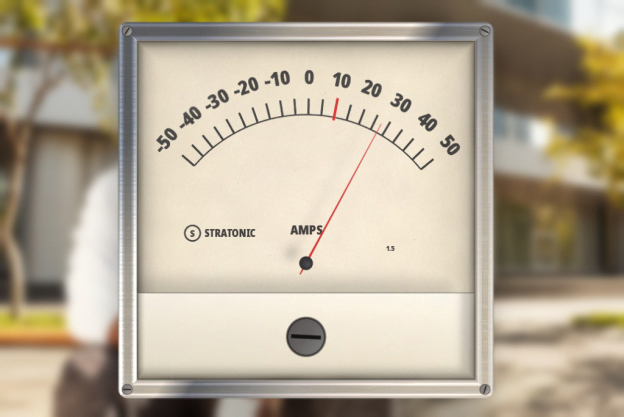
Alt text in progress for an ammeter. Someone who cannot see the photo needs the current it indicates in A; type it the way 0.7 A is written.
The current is 27.5 A
